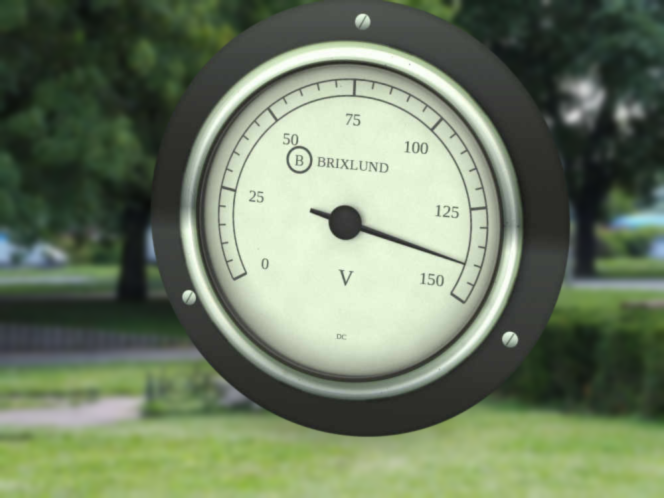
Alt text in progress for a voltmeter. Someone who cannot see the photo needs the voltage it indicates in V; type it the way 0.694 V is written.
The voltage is 140 V
